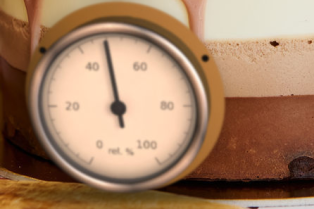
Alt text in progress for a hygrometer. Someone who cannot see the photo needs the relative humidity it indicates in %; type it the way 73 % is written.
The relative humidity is 48 %
